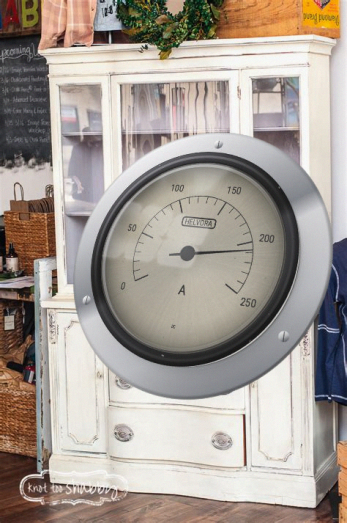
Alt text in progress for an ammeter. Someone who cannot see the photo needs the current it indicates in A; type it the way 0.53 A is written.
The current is 210 A
